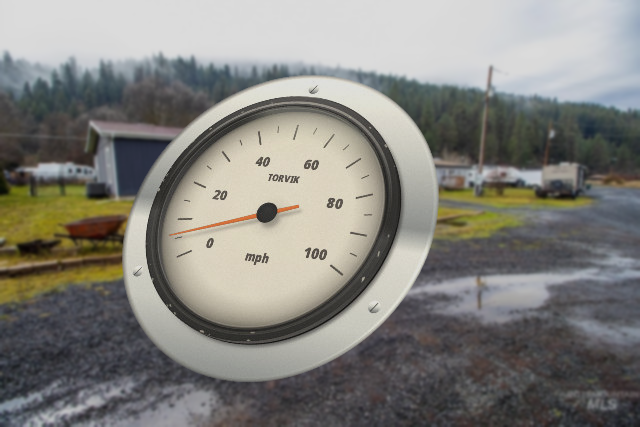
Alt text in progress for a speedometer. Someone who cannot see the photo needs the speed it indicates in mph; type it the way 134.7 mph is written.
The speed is 5 mph
